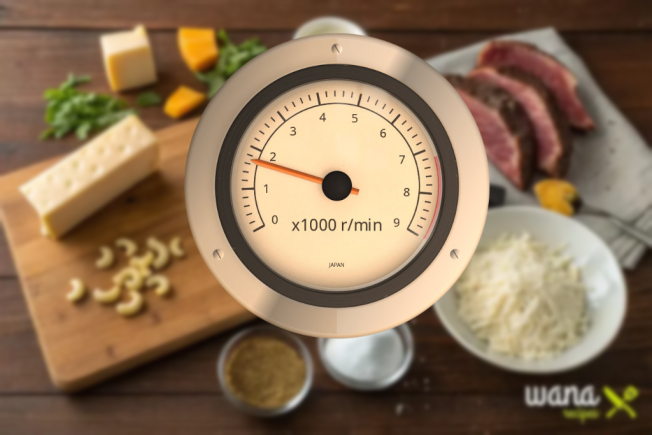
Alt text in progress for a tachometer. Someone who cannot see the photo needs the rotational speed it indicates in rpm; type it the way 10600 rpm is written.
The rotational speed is 1700 rpm
